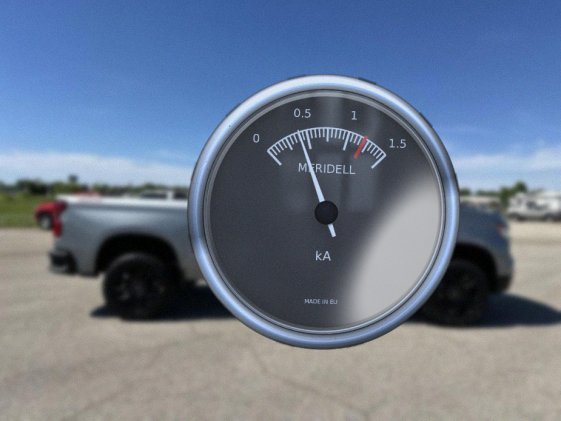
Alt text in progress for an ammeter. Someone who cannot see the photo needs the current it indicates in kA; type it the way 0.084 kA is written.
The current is 0.4 kA
